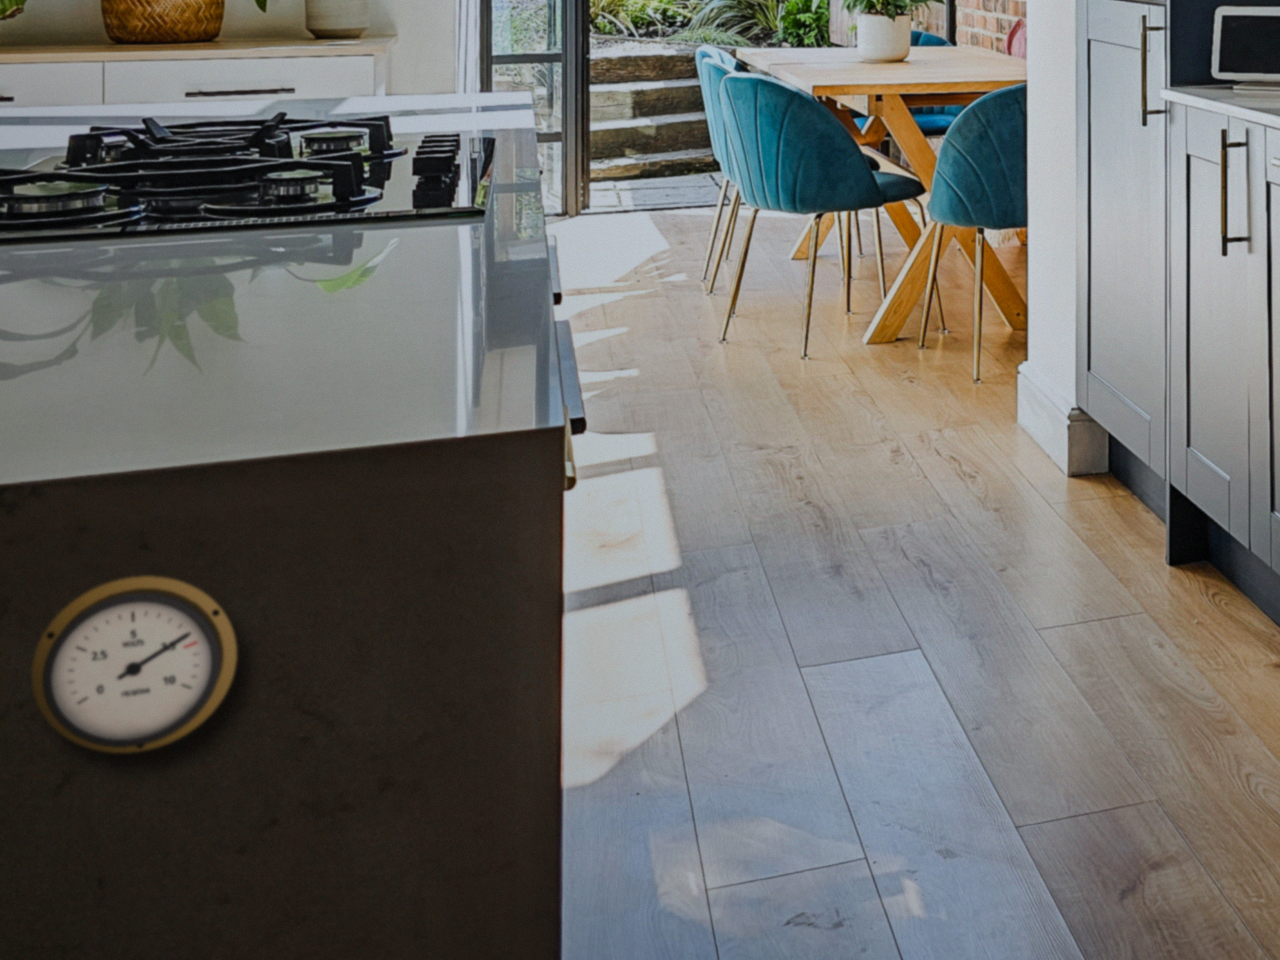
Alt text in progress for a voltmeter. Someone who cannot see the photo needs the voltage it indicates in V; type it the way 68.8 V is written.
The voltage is 7.5 V
